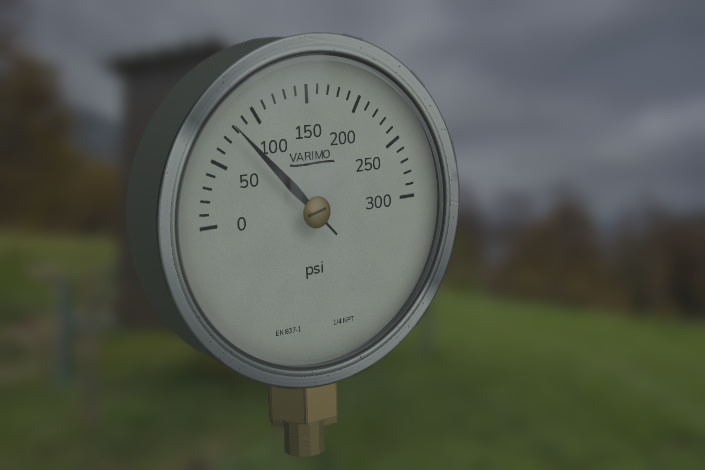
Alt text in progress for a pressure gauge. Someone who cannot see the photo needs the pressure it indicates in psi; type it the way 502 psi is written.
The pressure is 80 psi
